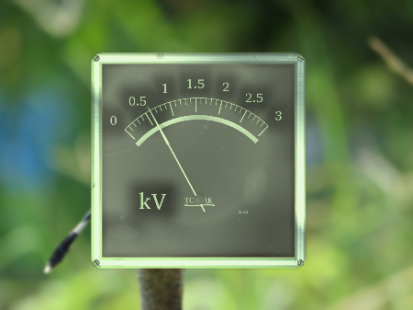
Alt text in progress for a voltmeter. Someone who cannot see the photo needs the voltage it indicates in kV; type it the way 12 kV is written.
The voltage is 0.6 kV
